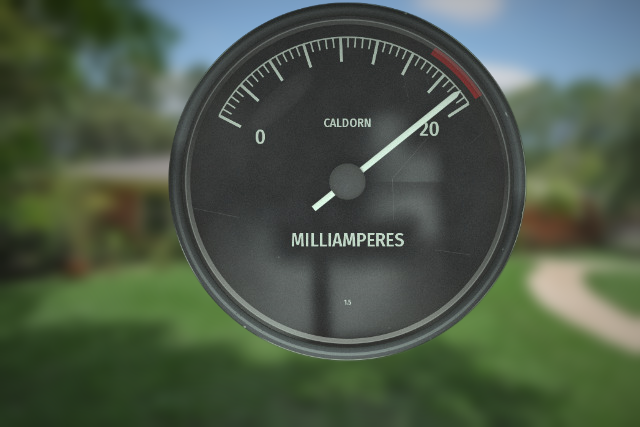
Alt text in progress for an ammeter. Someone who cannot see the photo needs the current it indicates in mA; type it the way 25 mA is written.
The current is 19 mA
